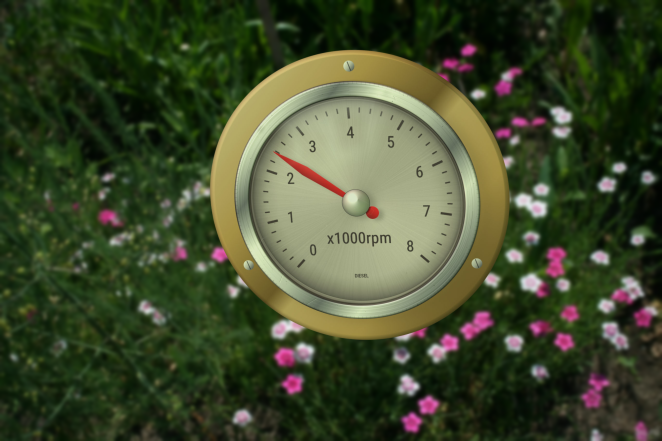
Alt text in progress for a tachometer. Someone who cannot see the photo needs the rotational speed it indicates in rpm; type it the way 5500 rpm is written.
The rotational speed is 2400 rpm
